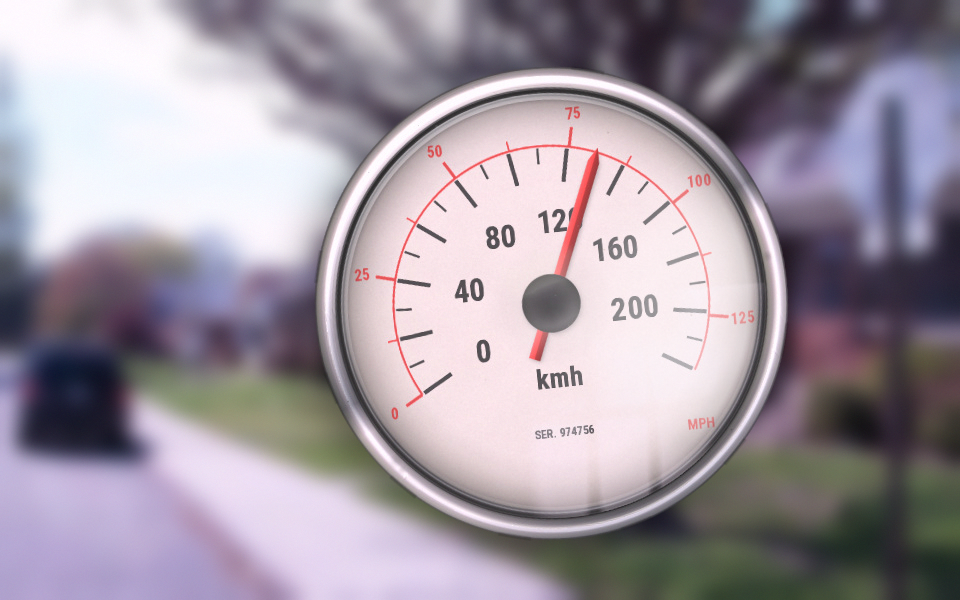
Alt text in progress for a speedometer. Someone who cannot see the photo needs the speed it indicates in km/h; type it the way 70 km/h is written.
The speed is 130 km/h
